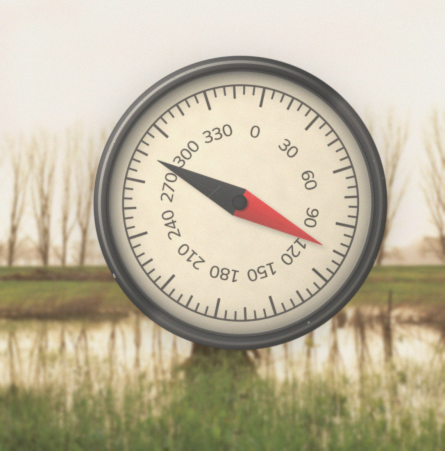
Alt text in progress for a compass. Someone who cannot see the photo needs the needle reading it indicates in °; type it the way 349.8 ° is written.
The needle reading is 105 °
